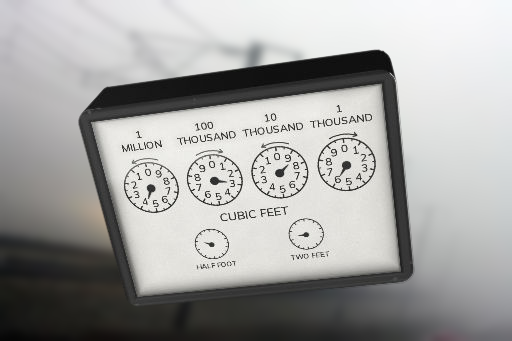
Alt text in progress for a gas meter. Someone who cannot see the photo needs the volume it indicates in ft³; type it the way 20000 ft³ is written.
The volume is 428600 ft³
